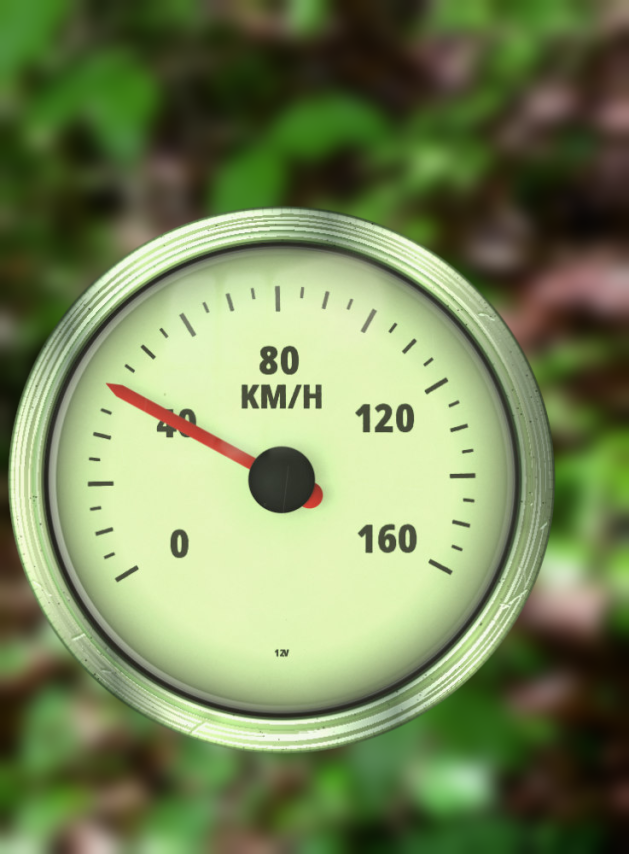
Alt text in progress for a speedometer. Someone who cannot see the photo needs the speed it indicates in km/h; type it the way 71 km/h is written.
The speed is 40 km/h
